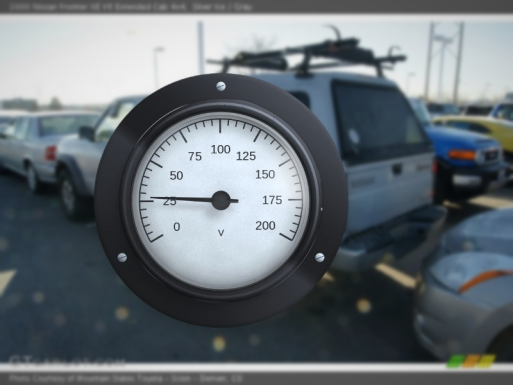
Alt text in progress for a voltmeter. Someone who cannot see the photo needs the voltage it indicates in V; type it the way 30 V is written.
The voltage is 27.5 V
